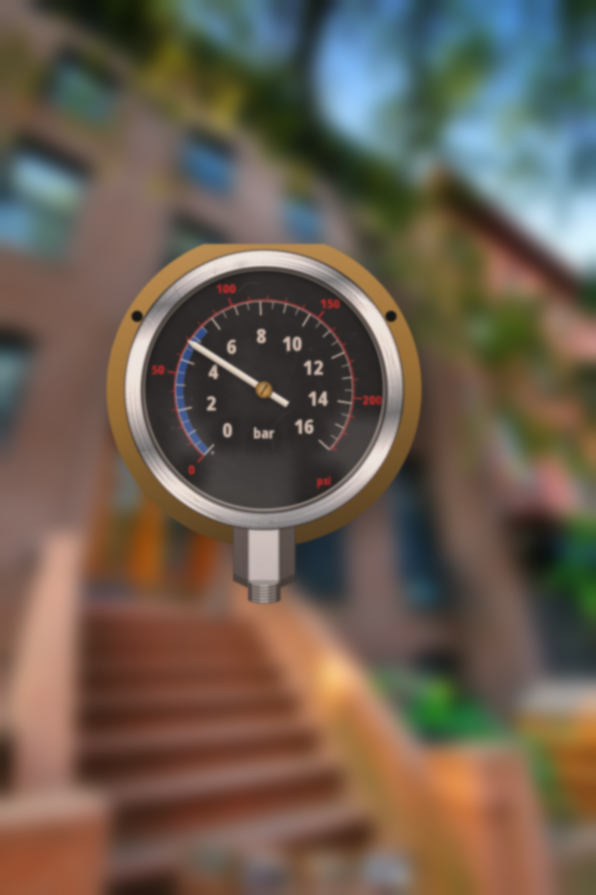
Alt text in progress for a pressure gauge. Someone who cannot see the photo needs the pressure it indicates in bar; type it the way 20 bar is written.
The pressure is 4.75 bar
